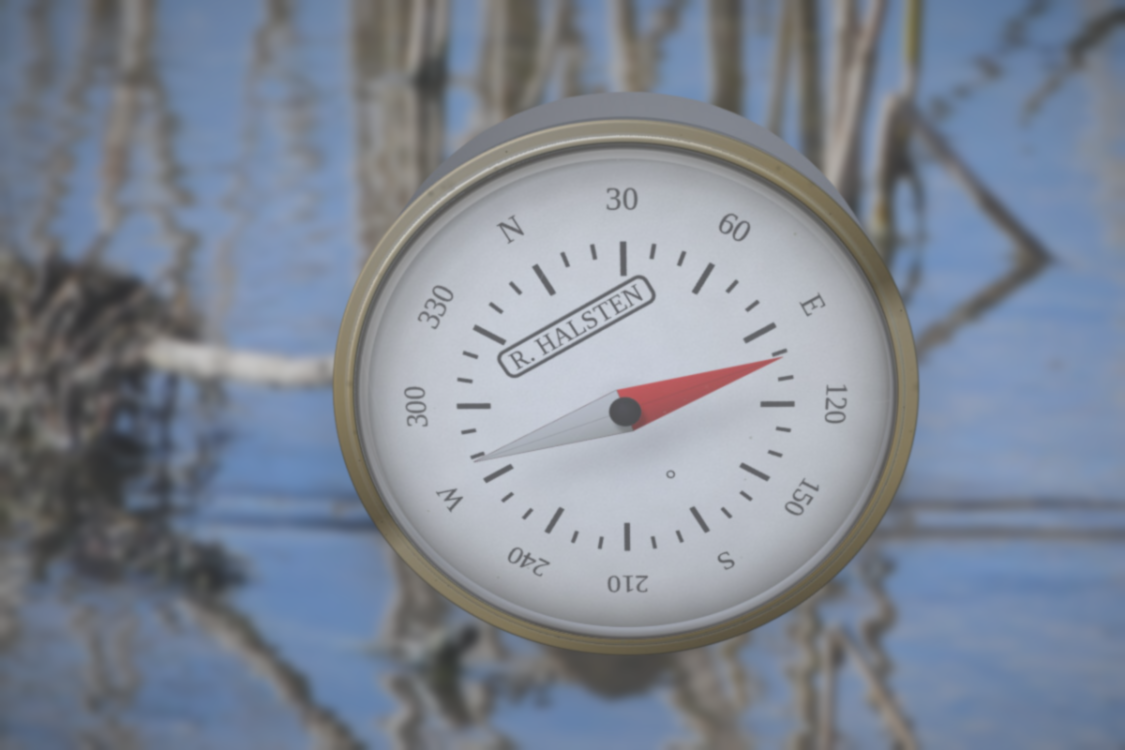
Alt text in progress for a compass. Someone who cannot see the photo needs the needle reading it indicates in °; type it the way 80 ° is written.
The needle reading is 100 °
